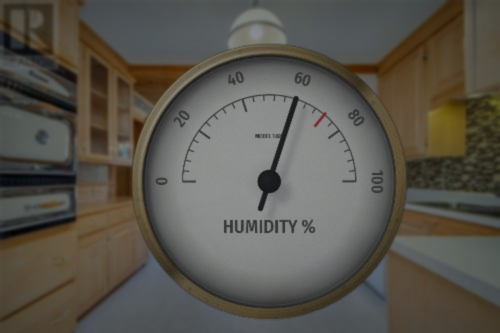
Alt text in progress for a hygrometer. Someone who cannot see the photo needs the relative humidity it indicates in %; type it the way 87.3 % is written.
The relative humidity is 60 %
